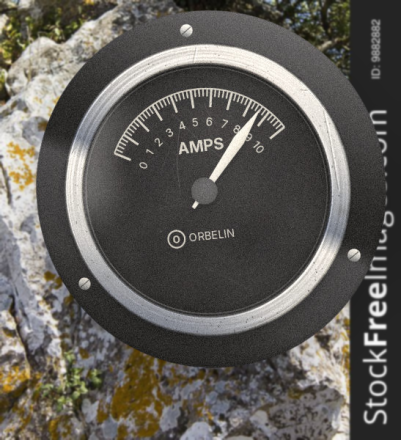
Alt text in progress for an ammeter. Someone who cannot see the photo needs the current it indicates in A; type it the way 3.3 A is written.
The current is 8.6 A
